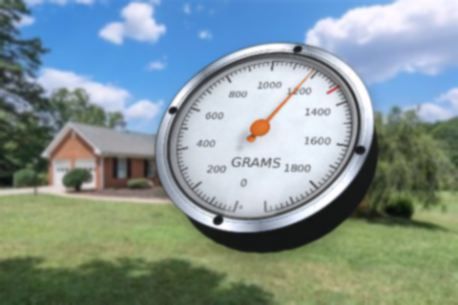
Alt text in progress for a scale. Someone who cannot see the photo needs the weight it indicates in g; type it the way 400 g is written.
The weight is 1200 g
